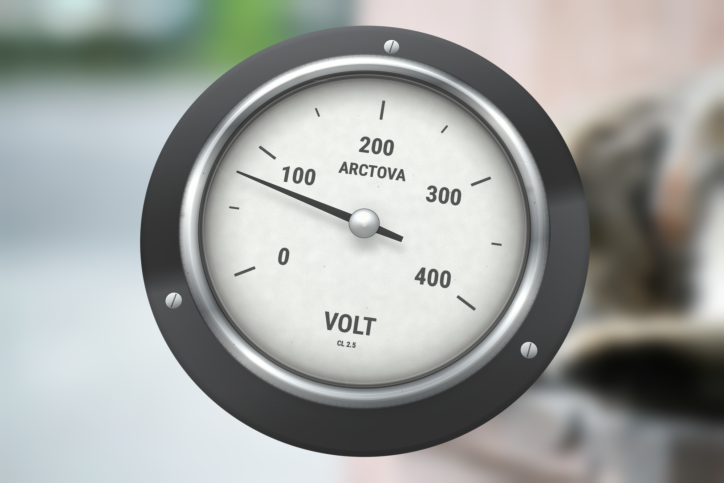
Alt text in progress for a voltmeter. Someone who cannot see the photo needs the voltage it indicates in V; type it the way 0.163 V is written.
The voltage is 75 V
